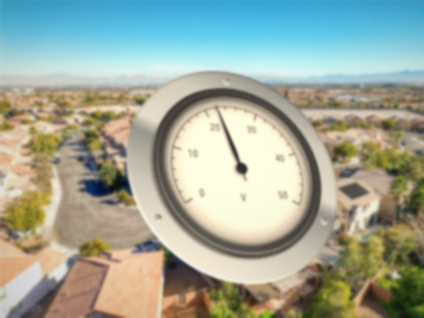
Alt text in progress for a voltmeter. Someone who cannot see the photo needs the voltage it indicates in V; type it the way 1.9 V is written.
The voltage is 22 V
